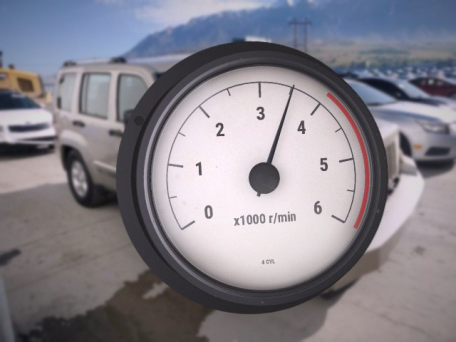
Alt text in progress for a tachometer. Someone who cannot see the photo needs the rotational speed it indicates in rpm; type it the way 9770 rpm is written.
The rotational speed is 3500 rpm
